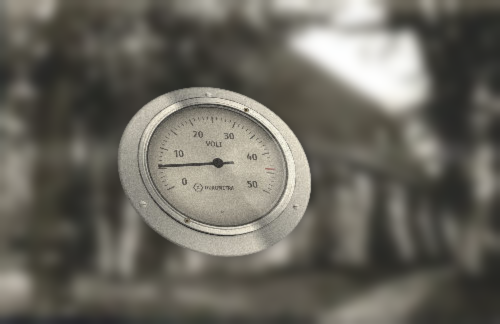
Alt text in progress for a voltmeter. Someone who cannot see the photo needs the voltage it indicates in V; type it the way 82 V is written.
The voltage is 5 V
